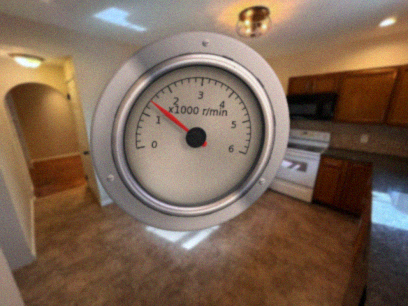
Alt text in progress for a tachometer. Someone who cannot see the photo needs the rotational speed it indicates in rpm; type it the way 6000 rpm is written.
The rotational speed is 1400 rpm
